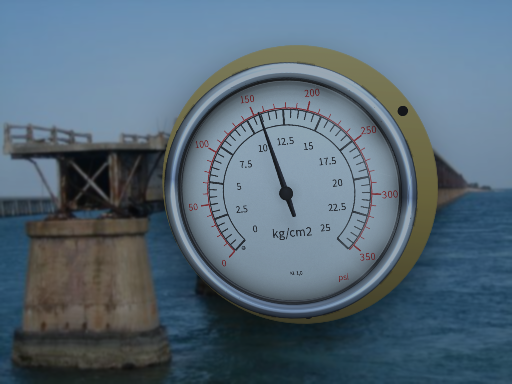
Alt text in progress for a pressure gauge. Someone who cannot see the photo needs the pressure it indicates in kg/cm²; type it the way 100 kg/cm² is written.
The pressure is 11 kg/cm²
